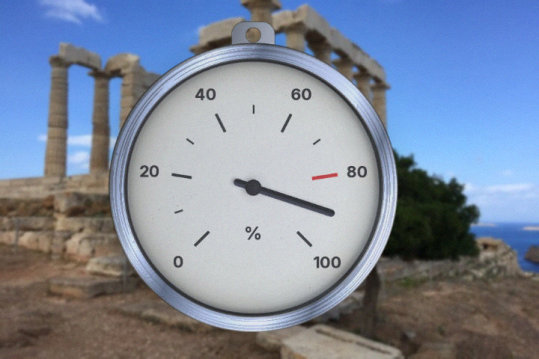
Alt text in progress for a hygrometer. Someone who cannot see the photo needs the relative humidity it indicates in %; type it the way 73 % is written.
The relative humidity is 90 %
